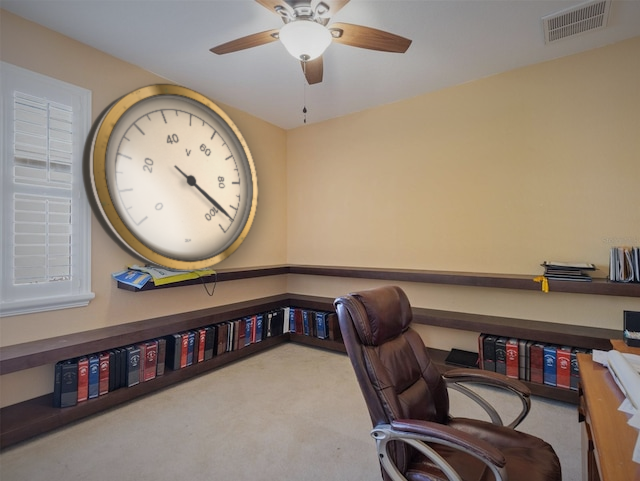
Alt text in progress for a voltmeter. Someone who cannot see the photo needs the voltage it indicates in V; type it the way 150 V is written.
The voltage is 95 V
